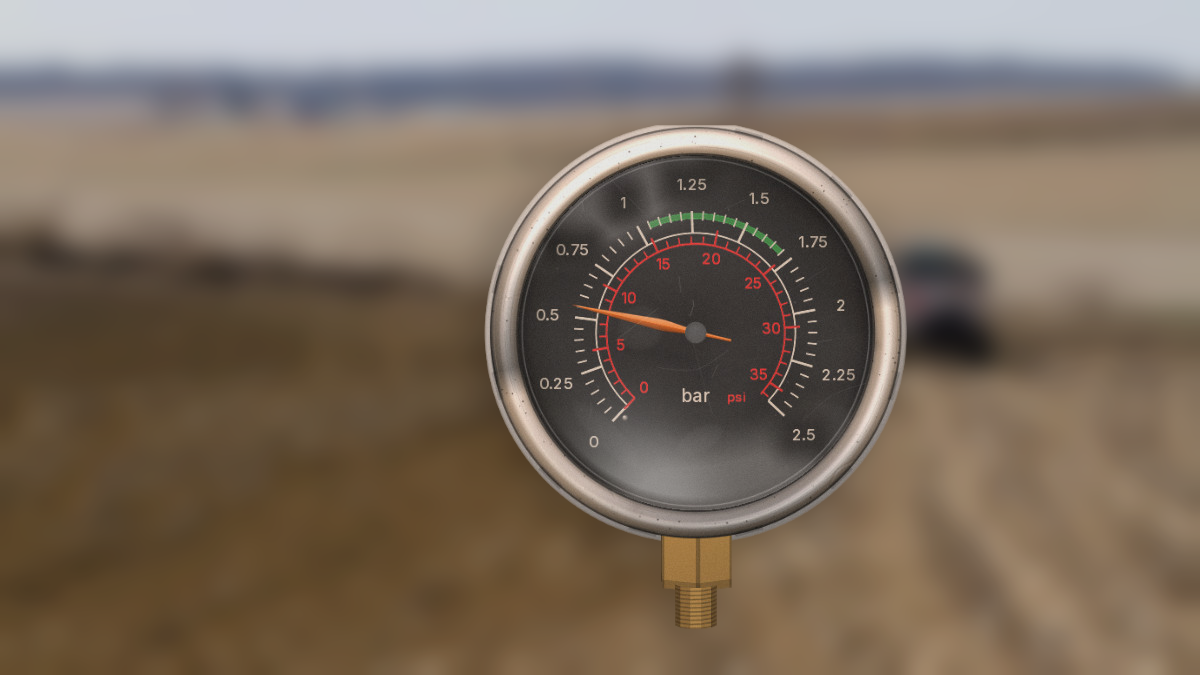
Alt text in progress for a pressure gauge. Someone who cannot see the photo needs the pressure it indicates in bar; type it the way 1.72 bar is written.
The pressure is 0.55 bar
